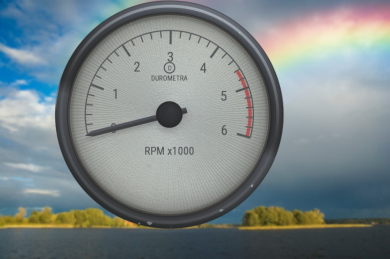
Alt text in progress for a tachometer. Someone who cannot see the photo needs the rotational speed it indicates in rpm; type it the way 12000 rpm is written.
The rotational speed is 0 rpm
